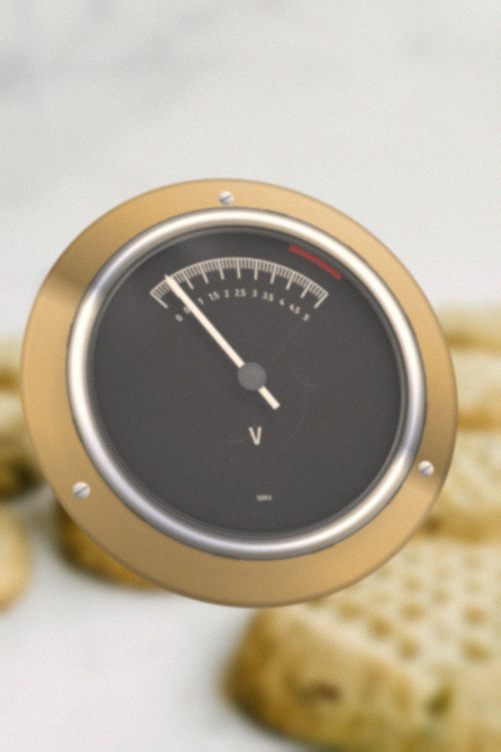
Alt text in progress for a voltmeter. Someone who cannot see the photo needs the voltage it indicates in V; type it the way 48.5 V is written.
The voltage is 0.5 V
